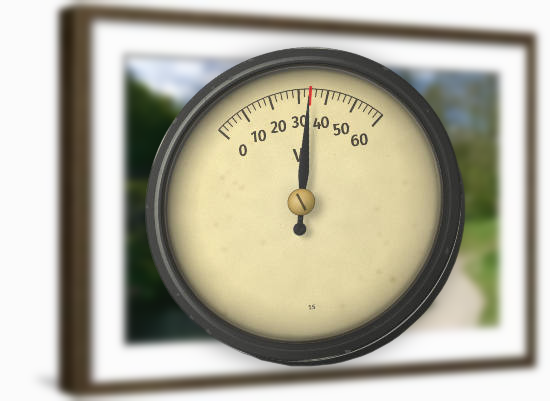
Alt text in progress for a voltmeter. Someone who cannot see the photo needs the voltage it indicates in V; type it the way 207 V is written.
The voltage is 34 V
